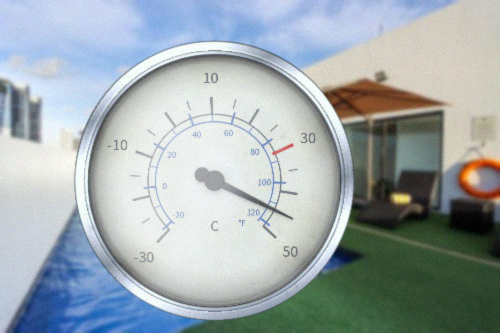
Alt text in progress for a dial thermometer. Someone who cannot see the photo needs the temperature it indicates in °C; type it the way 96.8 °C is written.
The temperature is 45 °C
